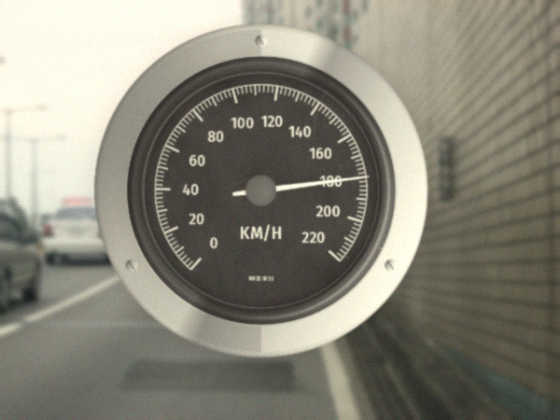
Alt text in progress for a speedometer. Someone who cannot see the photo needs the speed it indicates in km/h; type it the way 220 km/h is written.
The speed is 180 km/h
